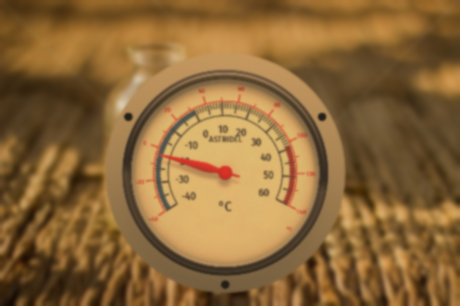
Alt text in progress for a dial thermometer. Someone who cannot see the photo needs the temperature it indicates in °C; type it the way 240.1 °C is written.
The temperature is -20 °C
